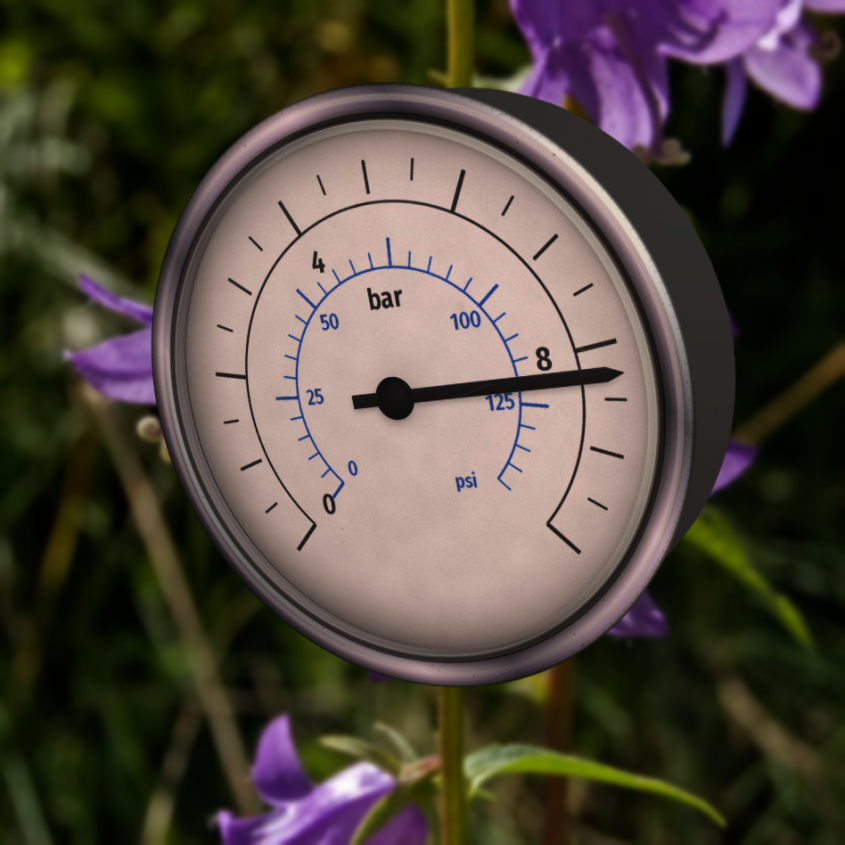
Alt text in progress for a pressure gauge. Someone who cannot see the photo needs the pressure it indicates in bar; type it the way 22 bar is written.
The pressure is 8.25 bar
